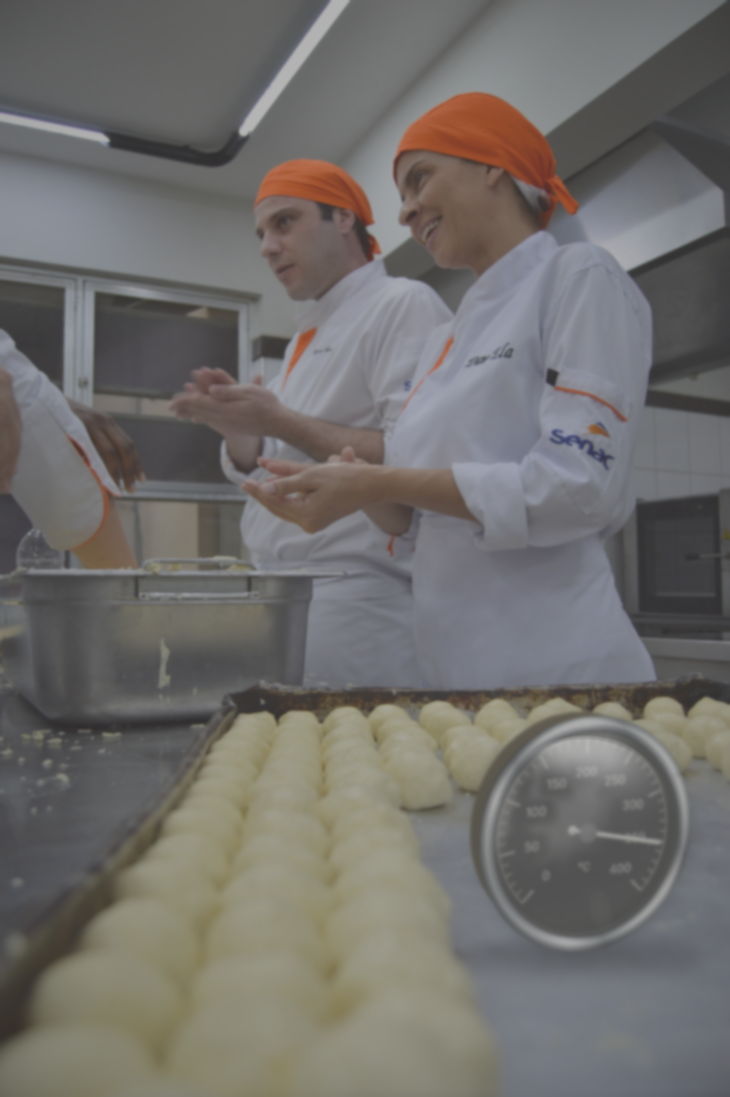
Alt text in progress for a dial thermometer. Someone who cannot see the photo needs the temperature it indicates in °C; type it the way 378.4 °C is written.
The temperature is 350 °C
